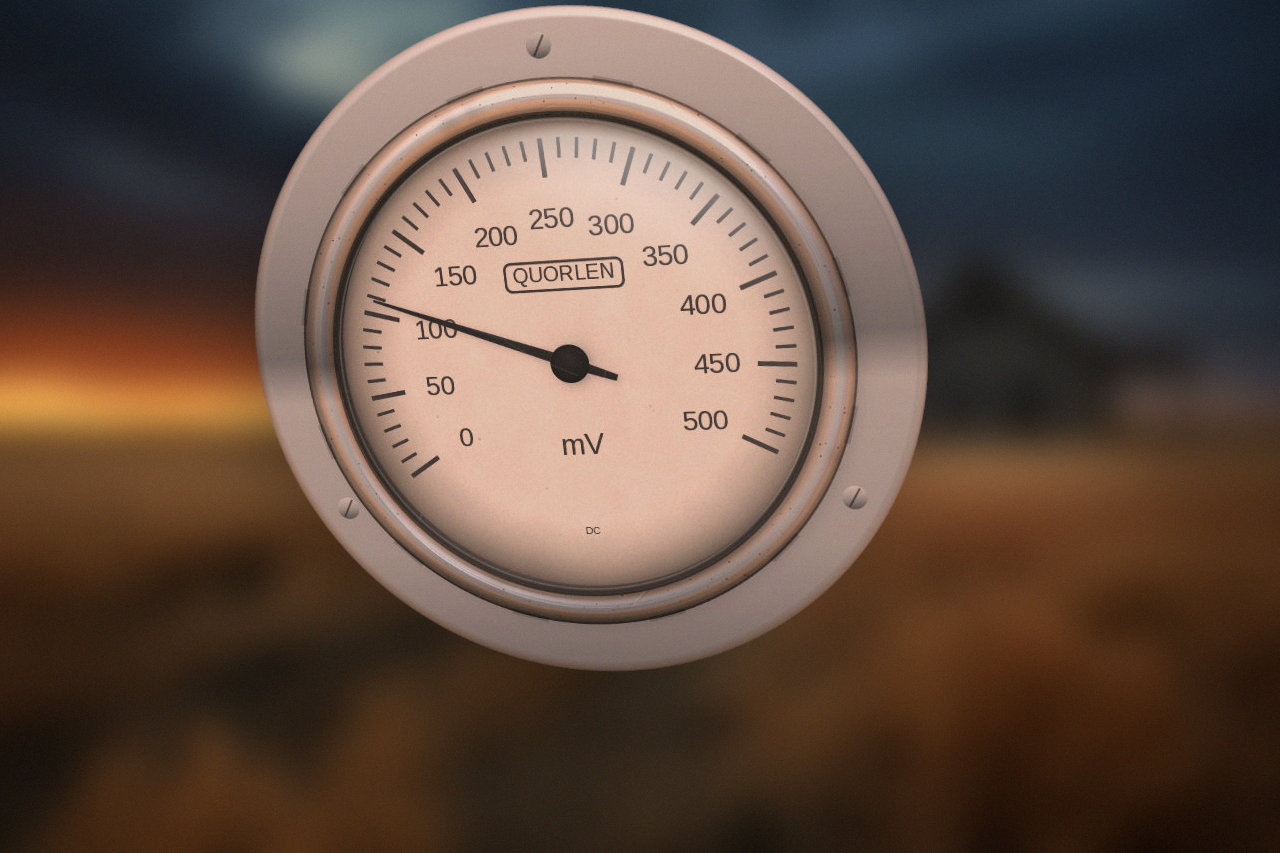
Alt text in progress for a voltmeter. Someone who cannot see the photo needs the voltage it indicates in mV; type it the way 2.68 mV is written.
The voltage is 110 mV
